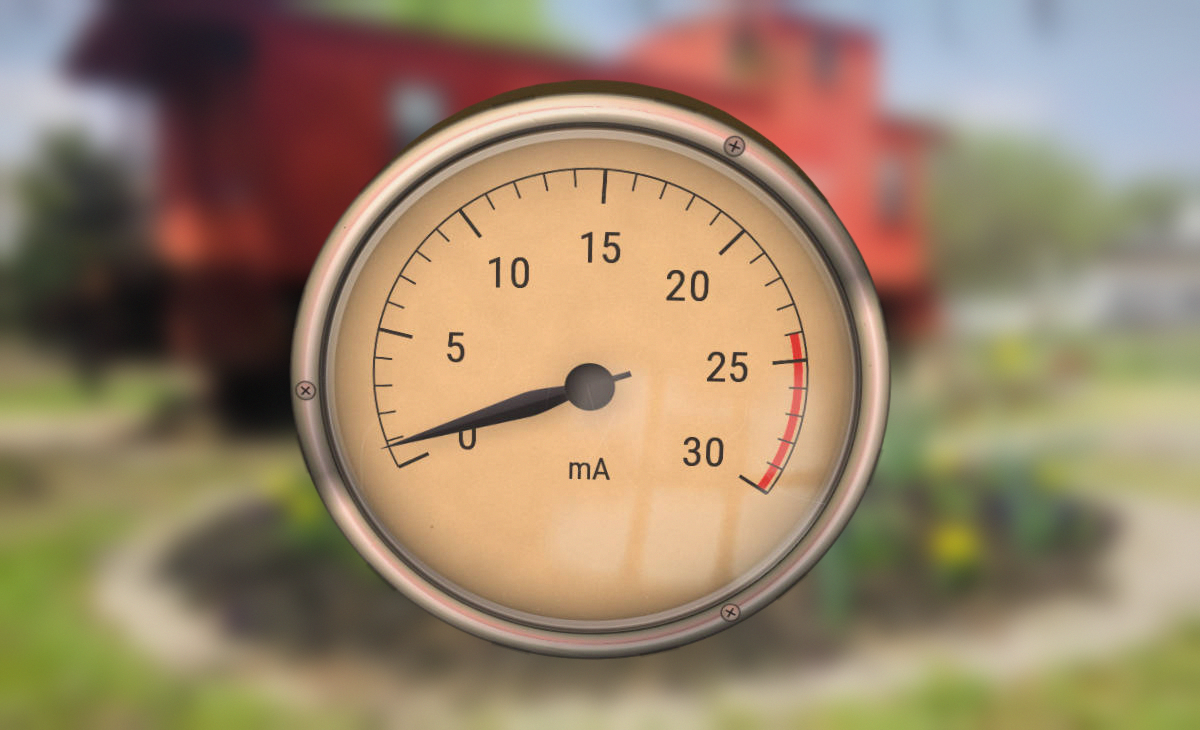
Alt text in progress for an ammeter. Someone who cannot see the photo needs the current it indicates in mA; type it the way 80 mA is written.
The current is 1 mA
